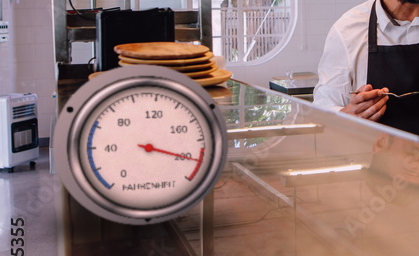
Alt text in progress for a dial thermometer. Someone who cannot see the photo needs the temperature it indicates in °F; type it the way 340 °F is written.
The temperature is 200 °F
